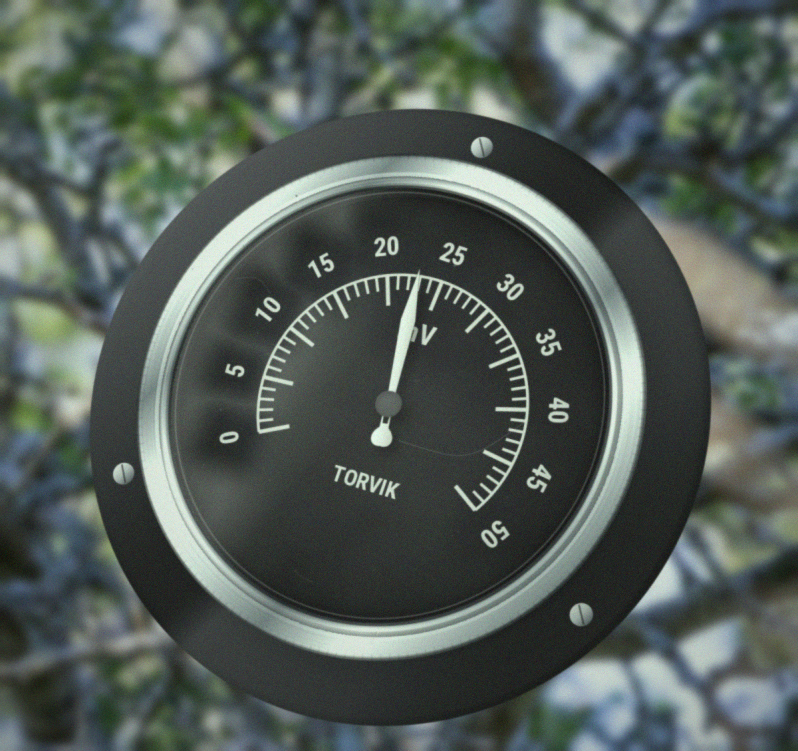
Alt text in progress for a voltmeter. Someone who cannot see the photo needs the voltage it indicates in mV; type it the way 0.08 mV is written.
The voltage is 23 mV
